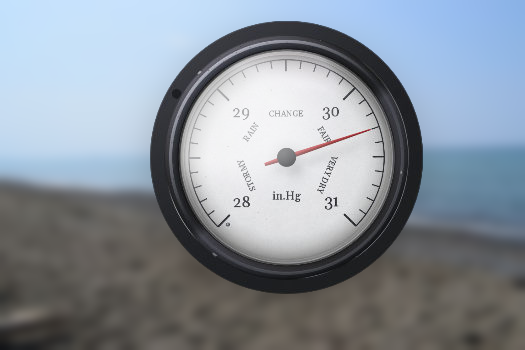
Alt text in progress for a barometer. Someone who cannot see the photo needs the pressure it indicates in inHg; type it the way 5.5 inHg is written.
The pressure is 30.3 inHg
